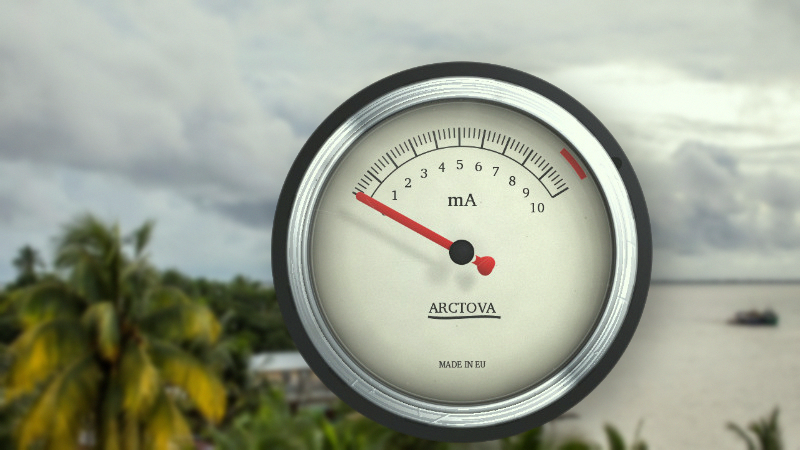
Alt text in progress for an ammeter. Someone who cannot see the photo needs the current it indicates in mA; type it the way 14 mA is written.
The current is 0 mA
